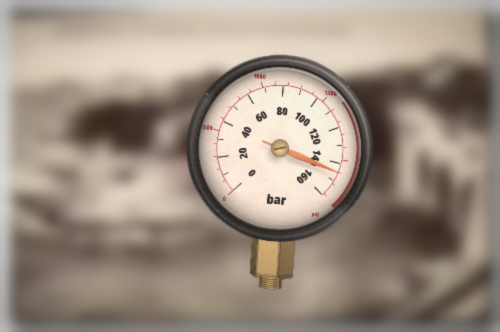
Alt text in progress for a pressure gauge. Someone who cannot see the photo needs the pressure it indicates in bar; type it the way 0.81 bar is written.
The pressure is 145 bar
